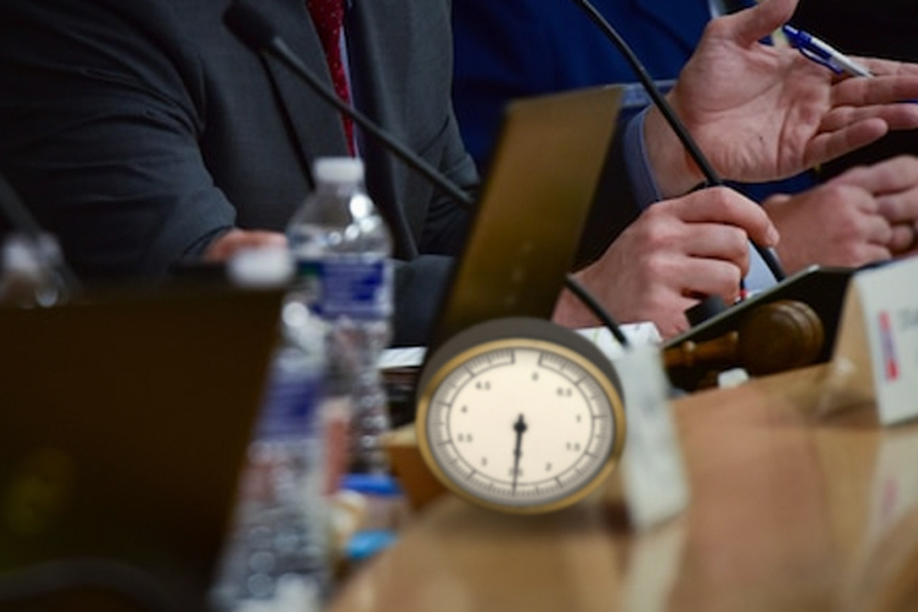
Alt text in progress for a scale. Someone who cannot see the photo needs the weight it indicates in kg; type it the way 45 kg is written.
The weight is 2.5 kg
